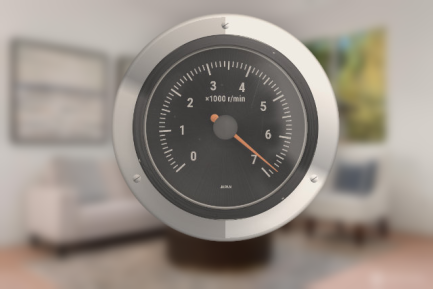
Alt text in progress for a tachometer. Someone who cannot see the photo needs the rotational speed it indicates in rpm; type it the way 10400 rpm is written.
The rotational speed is 6800 rpm
